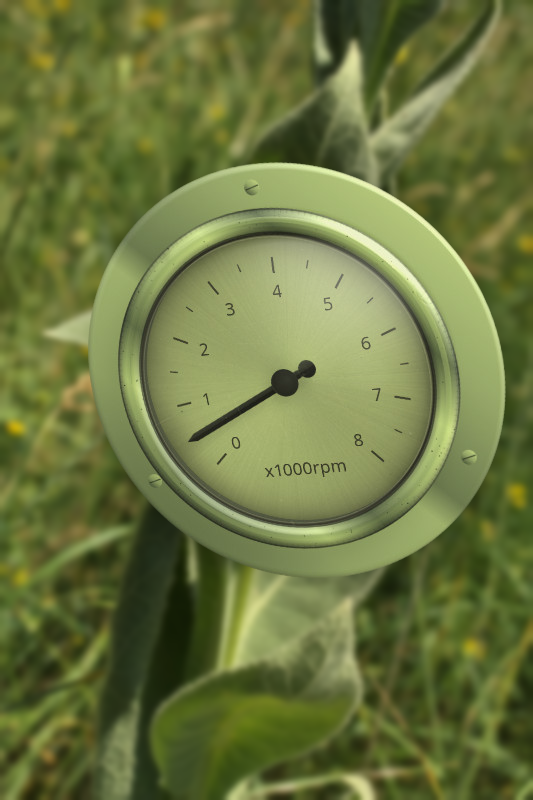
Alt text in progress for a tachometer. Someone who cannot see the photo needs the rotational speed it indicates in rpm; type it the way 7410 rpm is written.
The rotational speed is 500 rpm
